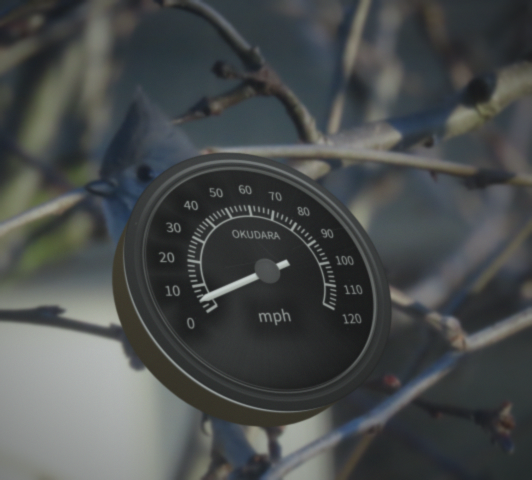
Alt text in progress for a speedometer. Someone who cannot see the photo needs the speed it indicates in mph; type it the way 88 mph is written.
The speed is 4 mph
